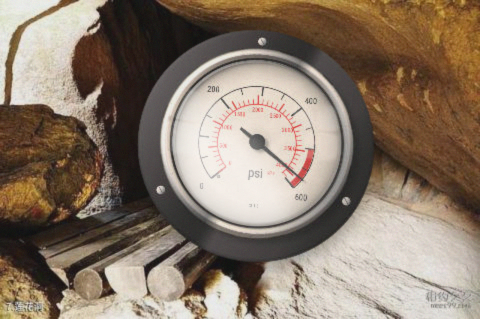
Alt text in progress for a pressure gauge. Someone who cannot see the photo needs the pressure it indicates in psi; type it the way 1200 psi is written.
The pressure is 575 psi
